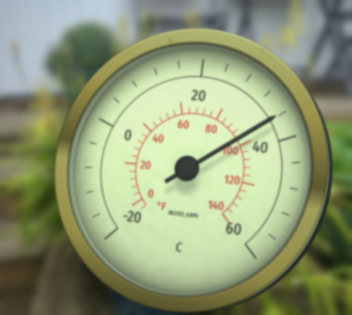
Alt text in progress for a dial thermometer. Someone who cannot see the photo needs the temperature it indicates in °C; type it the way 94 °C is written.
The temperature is 36 °C
